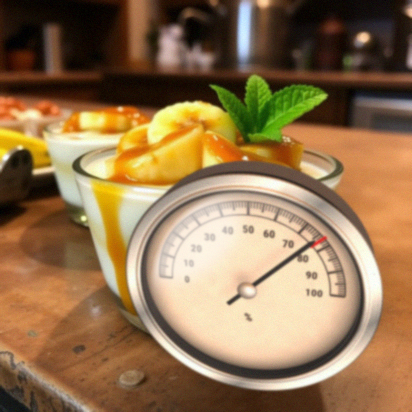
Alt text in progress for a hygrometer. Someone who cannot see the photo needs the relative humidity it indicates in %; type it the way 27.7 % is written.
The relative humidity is 75 %
